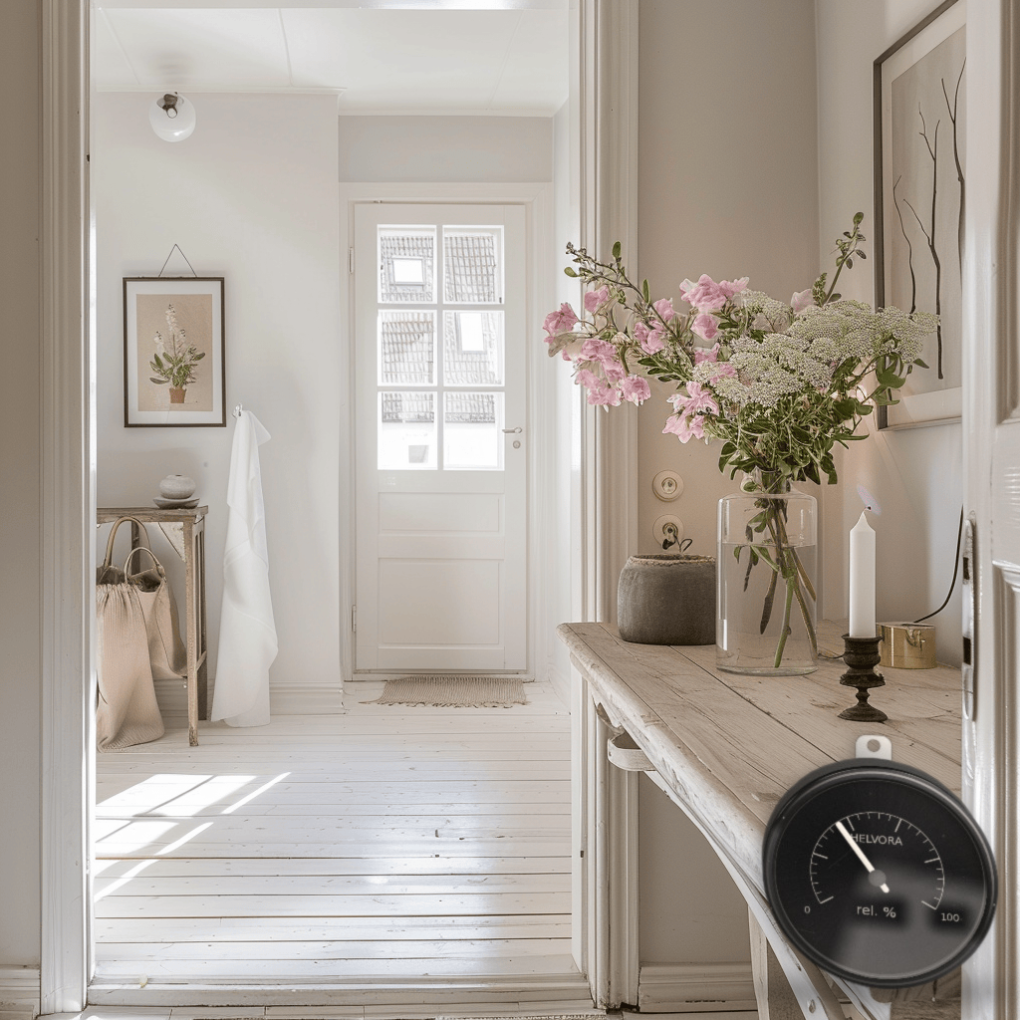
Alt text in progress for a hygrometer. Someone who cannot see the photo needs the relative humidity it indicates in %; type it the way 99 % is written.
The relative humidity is 36 %
